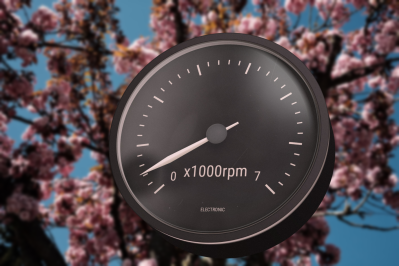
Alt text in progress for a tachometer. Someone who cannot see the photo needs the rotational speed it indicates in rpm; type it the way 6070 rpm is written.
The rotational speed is 400 rpm
